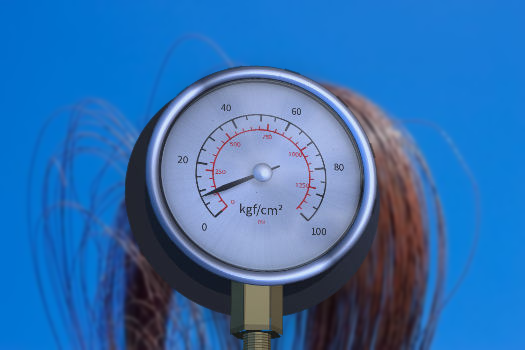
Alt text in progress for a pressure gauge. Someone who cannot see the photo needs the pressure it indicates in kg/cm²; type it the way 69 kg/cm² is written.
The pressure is 7.5 kg/cm²
